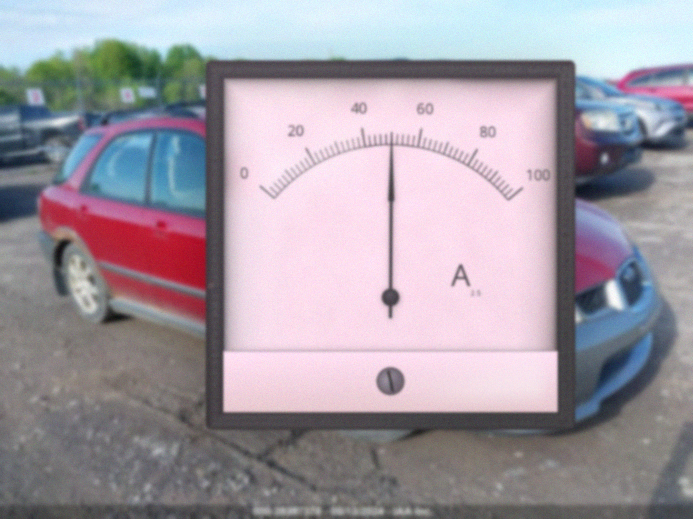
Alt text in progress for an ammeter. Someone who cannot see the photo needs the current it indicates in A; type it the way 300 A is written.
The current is 50 A
